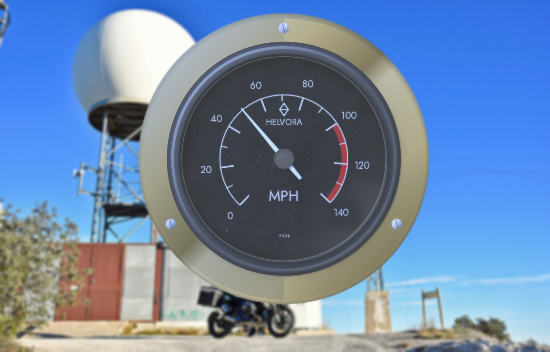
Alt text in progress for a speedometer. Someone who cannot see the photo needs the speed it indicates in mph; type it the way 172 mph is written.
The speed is 50 mph
